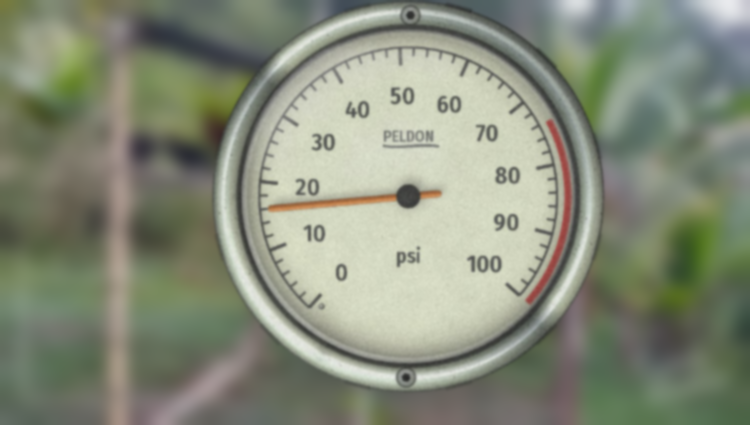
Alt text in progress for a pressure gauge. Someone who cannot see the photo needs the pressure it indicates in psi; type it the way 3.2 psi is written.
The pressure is 16 psi
